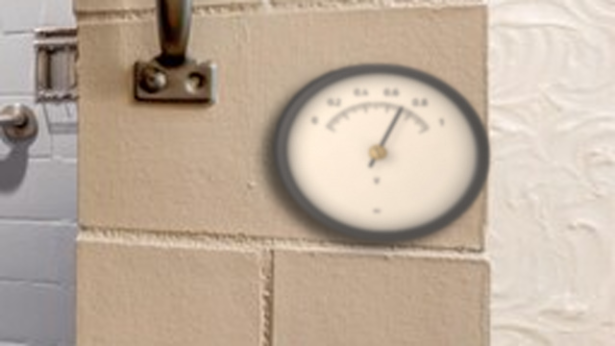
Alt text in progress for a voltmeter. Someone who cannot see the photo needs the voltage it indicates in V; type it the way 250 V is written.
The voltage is 0.7 V
